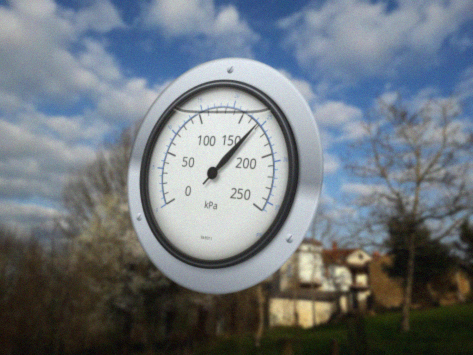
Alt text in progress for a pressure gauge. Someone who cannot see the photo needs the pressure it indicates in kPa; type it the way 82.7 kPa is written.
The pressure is 170 kPa
